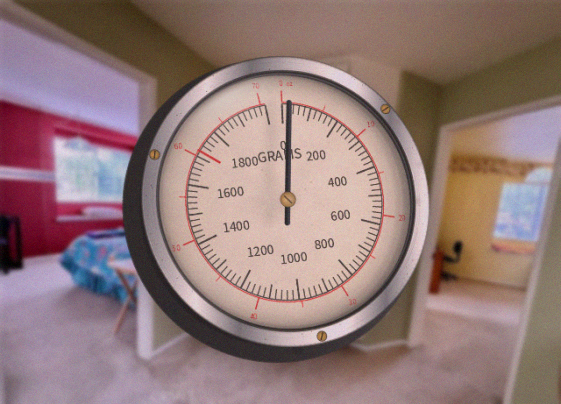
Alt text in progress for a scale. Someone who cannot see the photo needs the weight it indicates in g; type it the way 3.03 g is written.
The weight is 20 g
